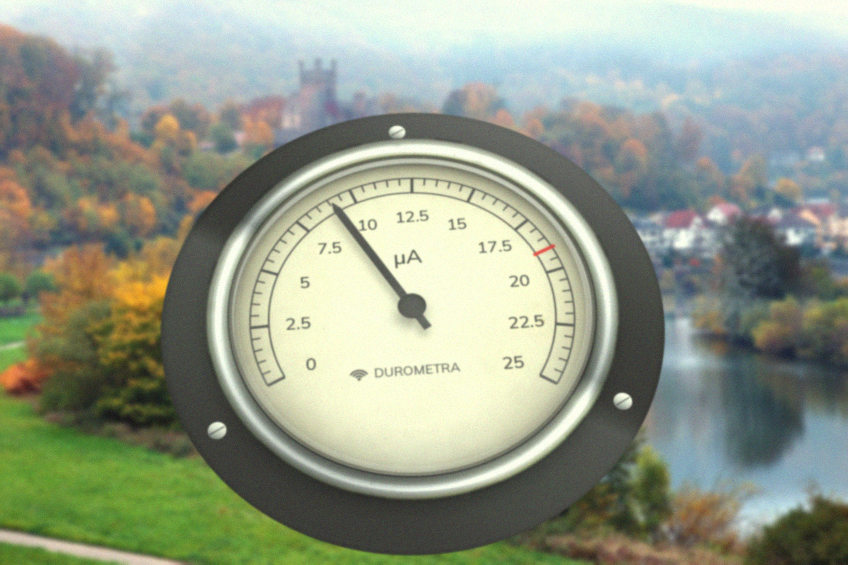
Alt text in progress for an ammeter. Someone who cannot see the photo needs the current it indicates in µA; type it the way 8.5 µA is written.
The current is 9 µA
